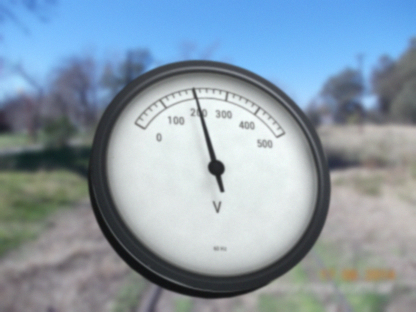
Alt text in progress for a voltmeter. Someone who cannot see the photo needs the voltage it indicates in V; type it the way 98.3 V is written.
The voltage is 200 V
